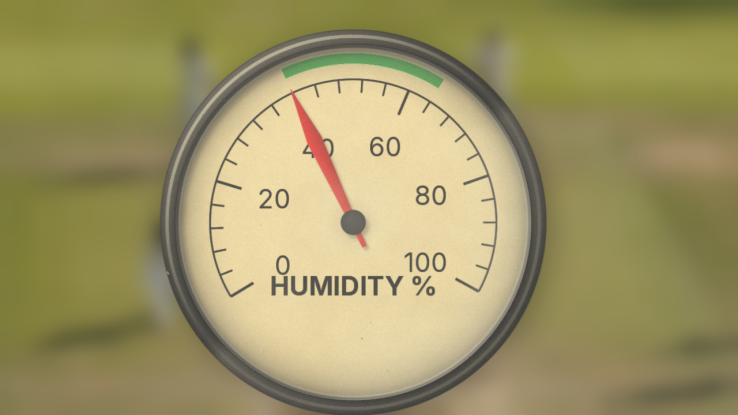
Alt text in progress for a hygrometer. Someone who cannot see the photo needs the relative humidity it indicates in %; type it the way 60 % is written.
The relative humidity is 40 %
